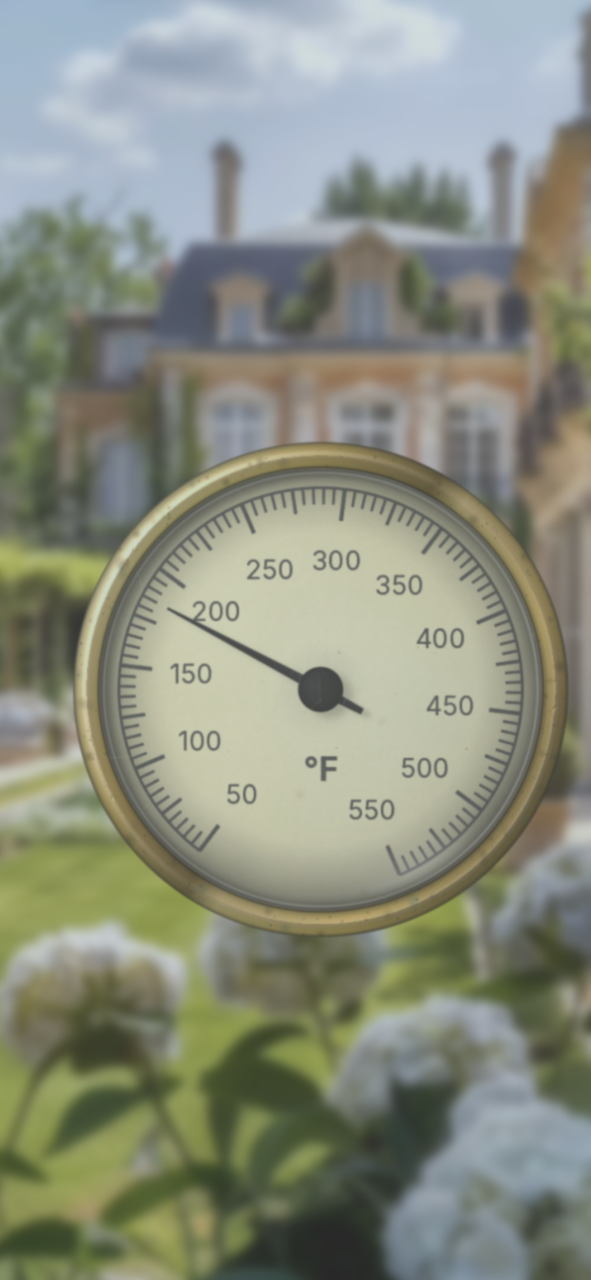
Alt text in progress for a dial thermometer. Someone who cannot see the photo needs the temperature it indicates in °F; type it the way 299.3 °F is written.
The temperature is 185 °F
